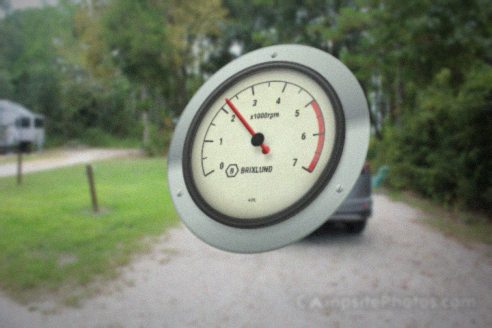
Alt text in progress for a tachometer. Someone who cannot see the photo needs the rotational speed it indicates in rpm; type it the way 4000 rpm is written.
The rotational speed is 2250 rpm
